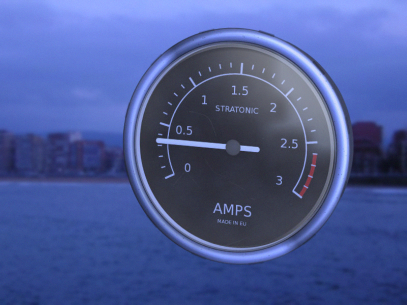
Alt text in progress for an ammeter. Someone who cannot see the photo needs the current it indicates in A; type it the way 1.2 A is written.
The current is 0.35 A
